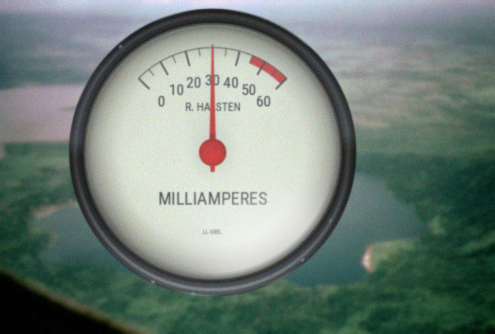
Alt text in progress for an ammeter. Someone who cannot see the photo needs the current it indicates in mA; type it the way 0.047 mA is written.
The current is 30 mA
